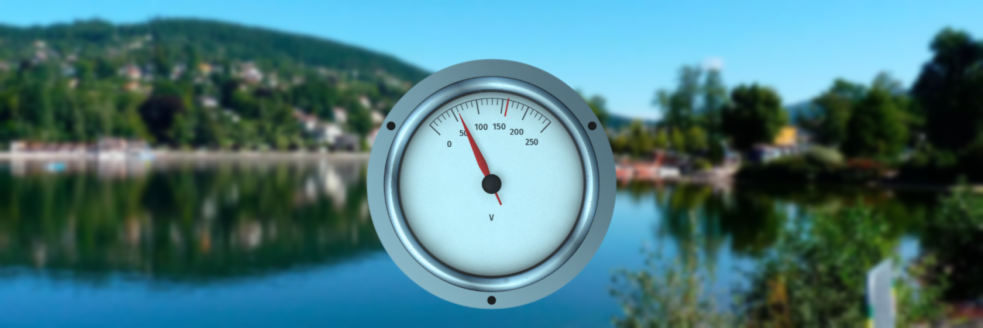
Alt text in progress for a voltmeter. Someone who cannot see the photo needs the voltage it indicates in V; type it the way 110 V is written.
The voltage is 60 V
